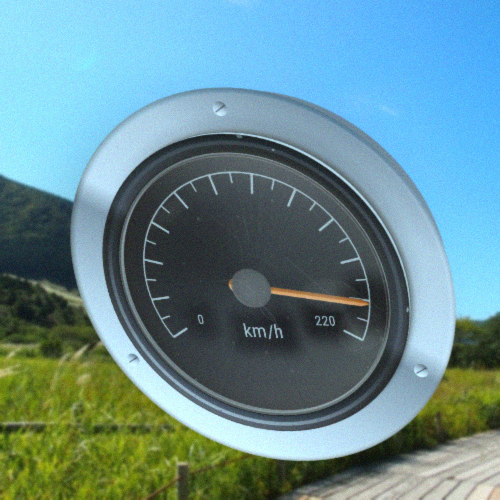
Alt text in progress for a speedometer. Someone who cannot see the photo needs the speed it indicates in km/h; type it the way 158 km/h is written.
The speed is 200 km/h
